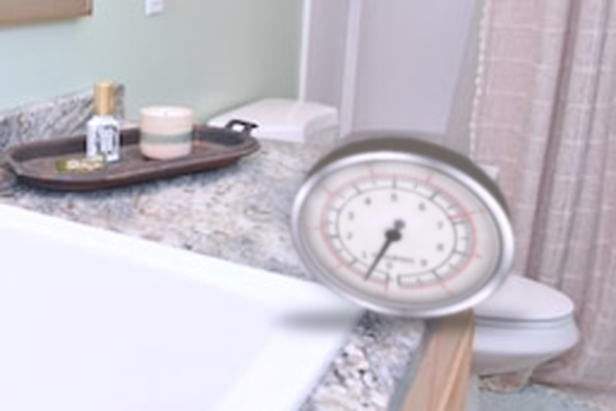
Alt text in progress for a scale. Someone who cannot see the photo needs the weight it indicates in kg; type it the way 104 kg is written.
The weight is 0.5 kg
